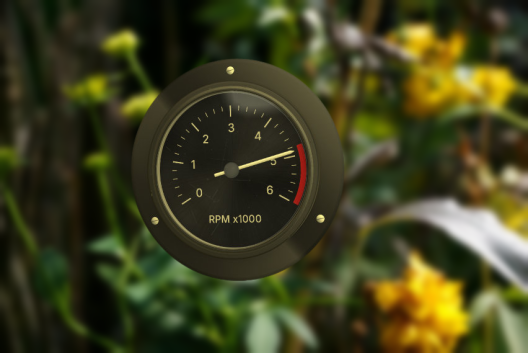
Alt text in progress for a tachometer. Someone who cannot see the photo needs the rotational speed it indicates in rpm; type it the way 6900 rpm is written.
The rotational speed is 4900 rpm
